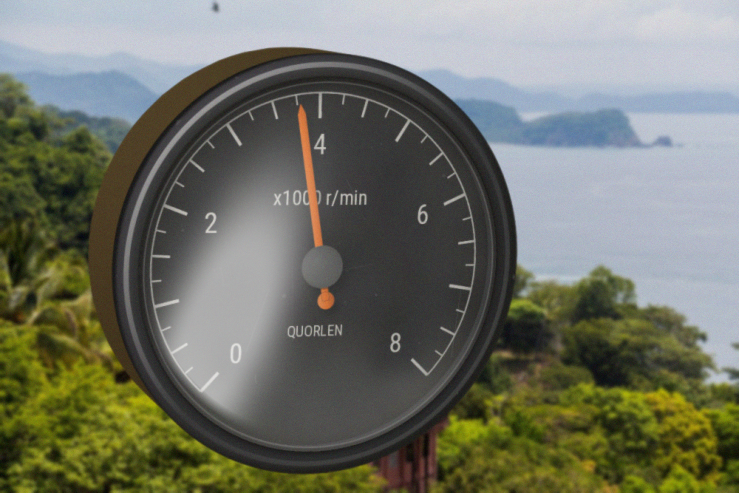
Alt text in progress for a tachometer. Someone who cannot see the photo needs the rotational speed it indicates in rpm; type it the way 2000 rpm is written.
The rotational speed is 3750 rpm
